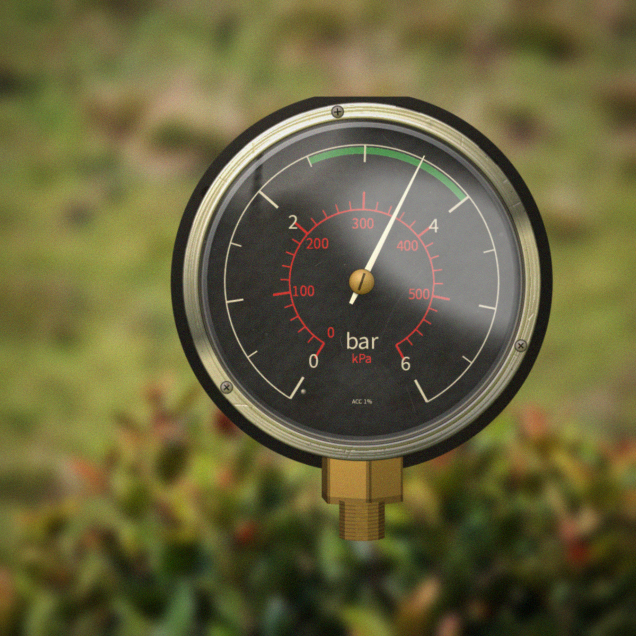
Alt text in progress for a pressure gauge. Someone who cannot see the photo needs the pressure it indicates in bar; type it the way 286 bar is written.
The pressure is 3.5 bar
